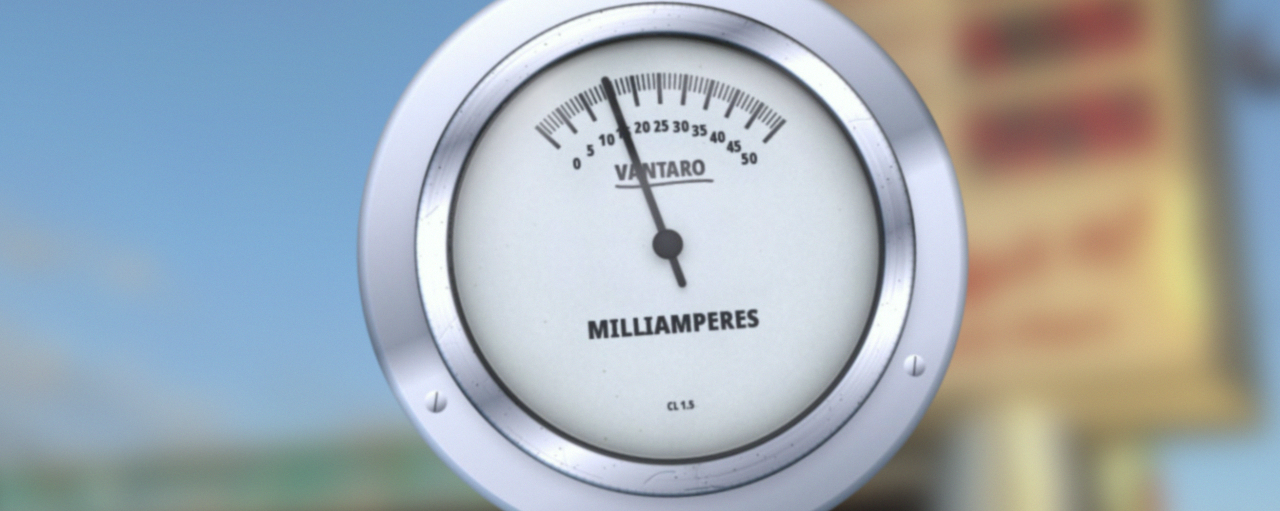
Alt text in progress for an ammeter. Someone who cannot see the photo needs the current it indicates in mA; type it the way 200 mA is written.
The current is 15 mA
